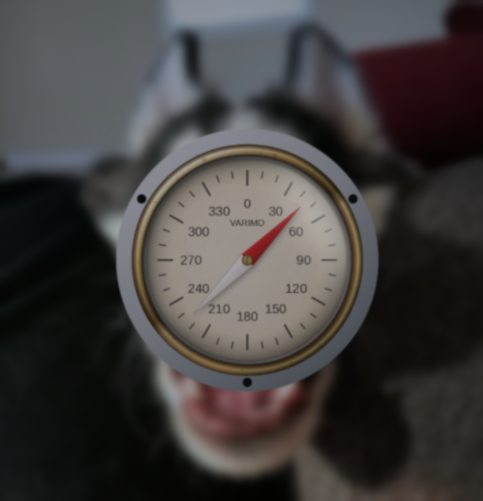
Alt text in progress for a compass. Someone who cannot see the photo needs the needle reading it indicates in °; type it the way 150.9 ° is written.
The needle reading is 45 °
